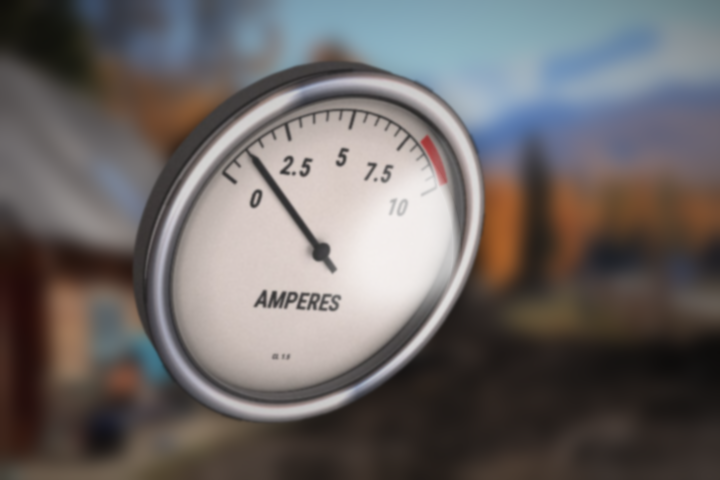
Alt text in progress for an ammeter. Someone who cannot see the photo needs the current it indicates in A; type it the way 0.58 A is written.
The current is 1 A
